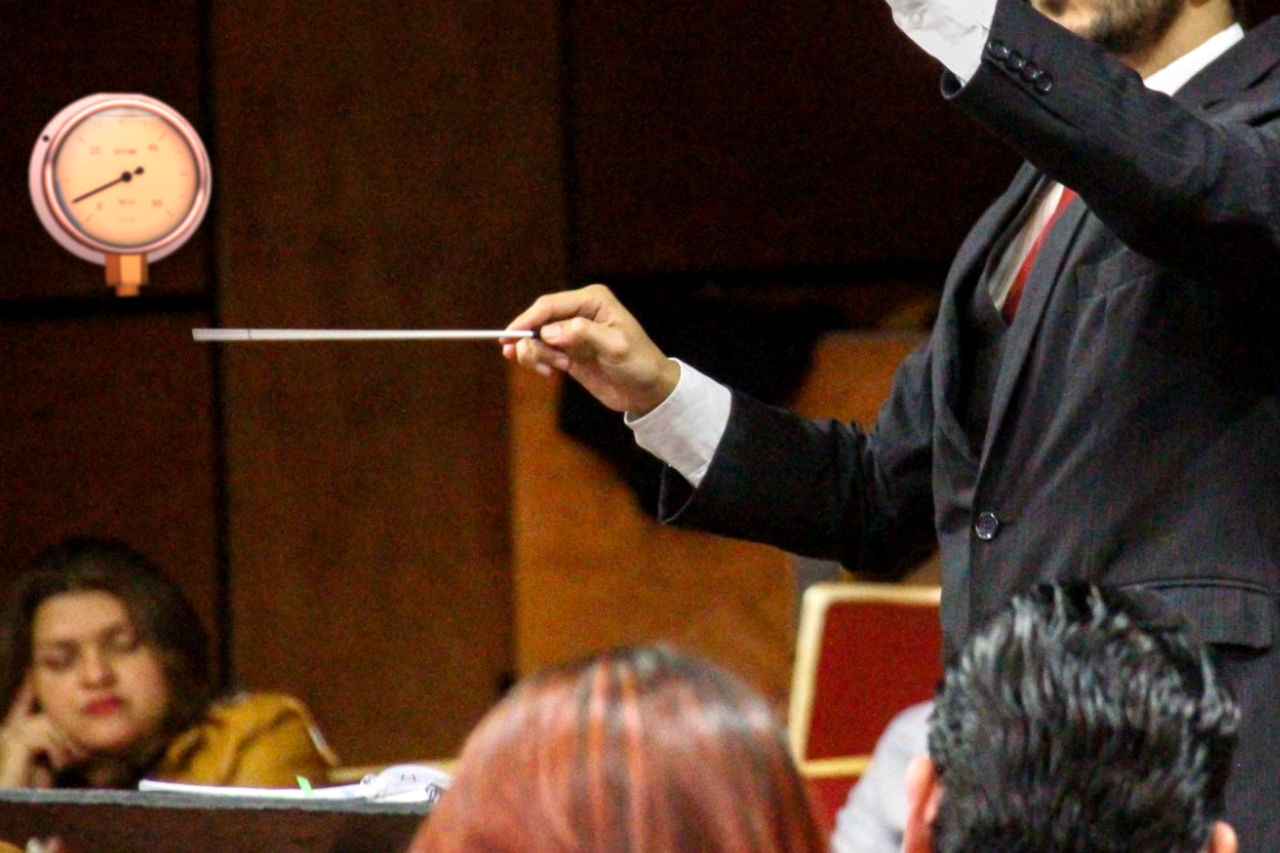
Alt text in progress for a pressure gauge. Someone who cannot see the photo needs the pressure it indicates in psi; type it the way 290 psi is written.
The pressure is 5 psi
